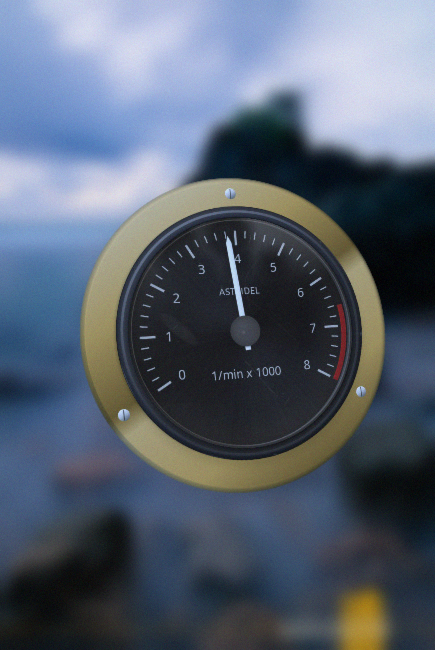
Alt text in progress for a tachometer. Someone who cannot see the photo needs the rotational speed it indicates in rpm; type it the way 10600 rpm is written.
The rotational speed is 3800 rpm
